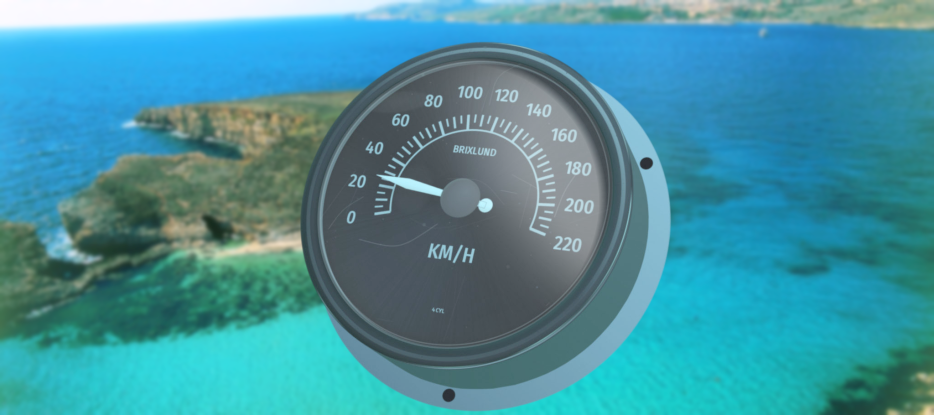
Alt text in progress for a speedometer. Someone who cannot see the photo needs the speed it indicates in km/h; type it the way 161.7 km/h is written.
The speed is 25 km/h
